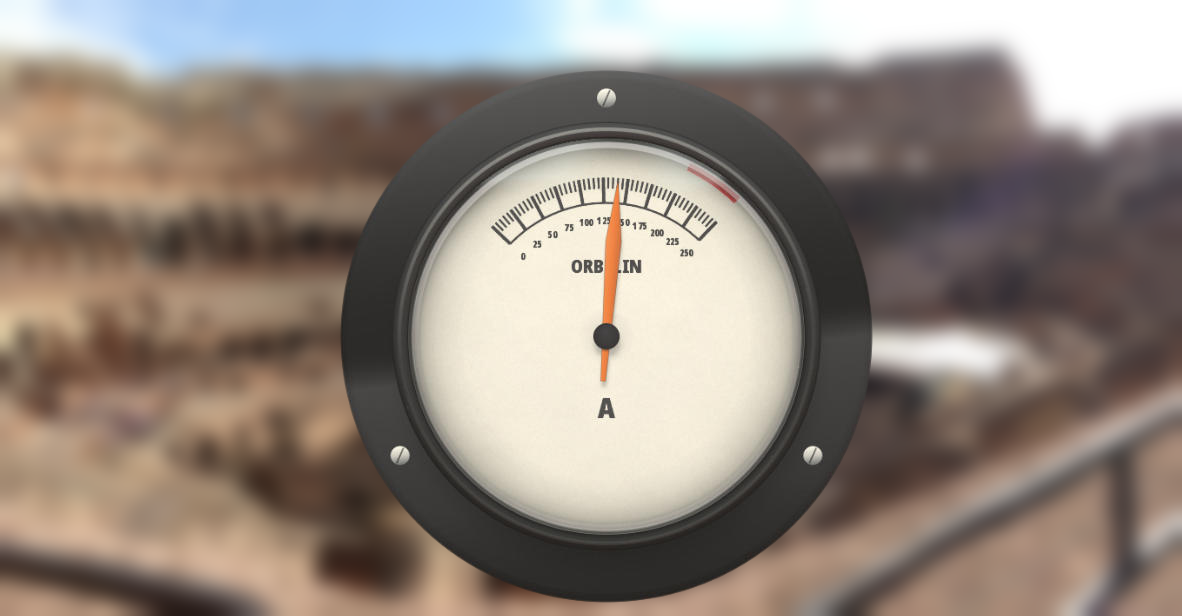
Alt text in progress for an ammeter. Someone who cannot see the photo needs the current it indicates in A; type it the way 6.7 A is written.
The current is 140 A
